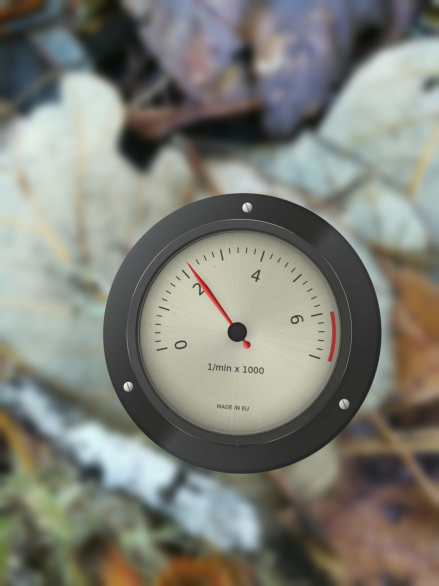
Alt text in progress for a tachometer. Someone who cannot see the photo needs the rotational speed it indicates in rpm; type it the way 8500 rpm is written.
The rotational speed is 2200 rpm
